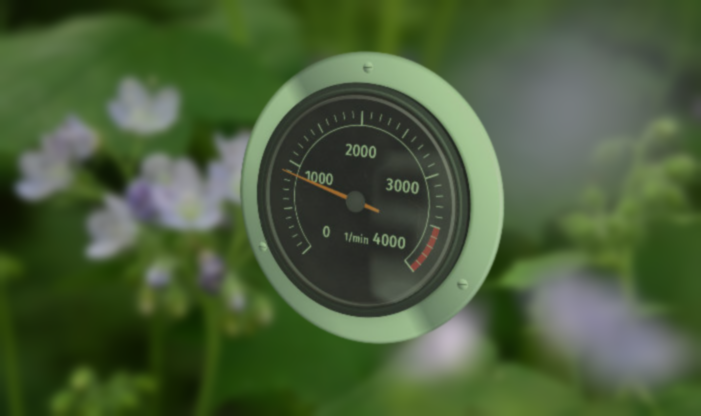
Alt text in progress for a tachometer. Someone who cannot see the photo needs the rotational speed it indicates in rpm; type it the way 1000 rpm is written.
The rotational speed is 900 rpm
